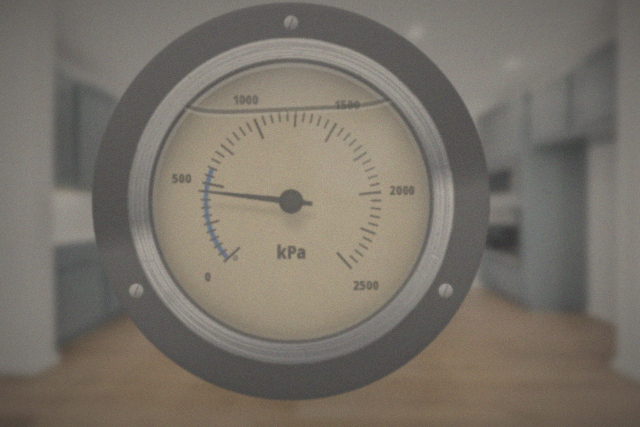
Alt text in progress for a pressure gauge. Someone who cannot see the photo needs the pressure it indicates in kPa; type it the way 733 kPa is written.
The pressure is 450 kPa
